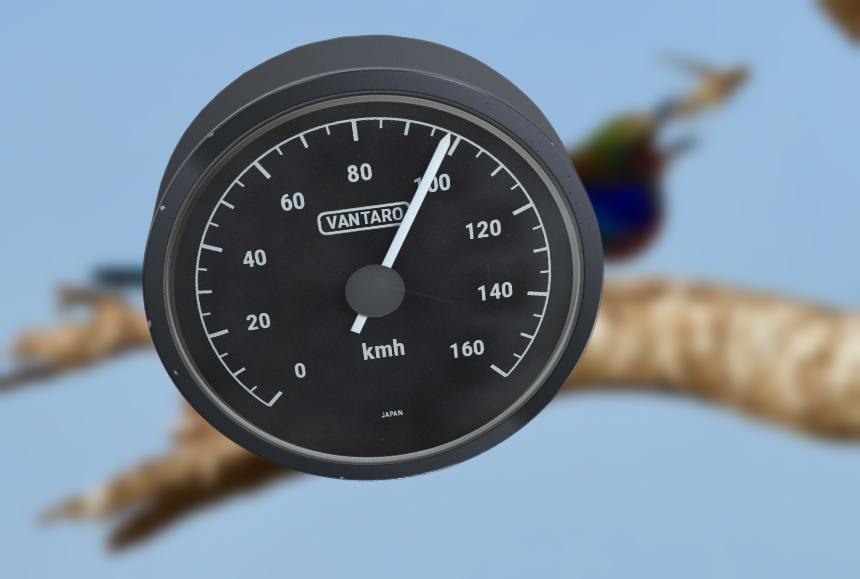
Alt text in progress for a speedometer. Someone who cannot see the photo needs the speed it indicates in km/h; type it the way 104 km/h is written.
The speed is 97.5 km/h
